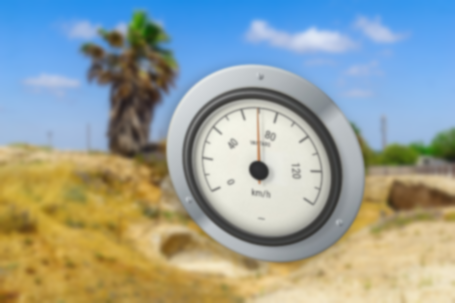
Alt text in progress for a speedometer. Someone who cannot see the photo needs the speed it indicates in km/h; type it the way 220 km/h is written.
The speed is 70 km/h
